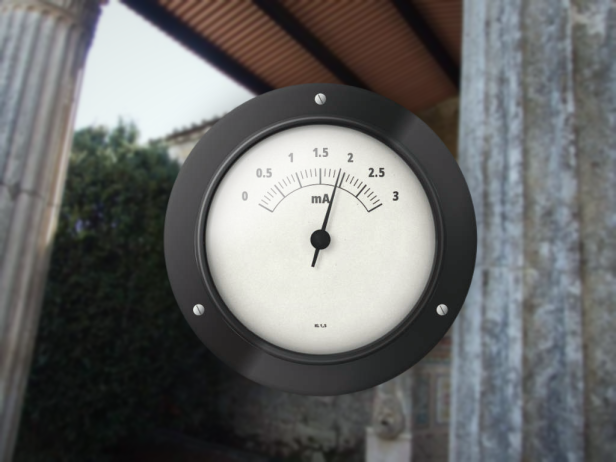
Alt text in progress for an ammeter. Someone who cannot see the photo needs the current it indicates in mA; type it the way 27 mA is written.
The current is 1.9 mA
